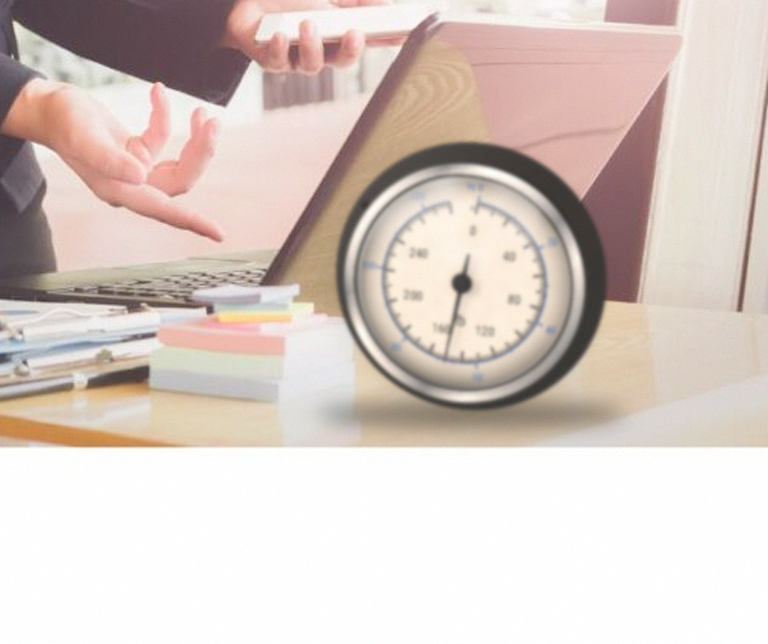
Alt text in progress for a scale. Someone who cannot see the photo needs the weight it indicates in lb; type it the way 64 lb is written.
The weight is 150 lb
